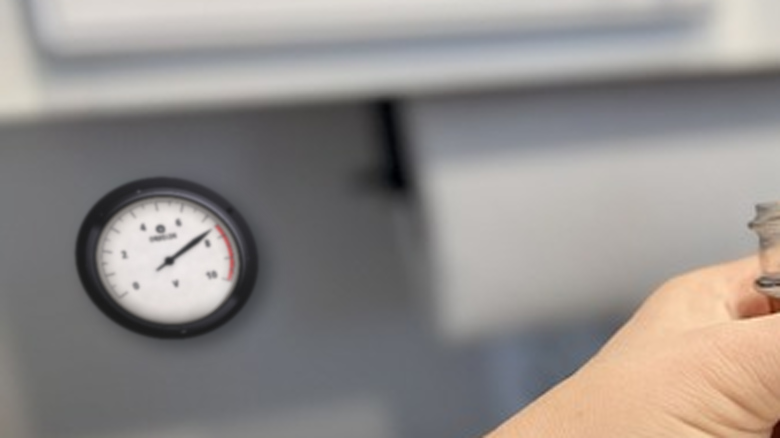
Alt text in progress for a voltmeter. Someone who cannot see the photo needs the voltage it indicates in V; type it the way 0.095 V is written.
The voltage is 7.5 V
